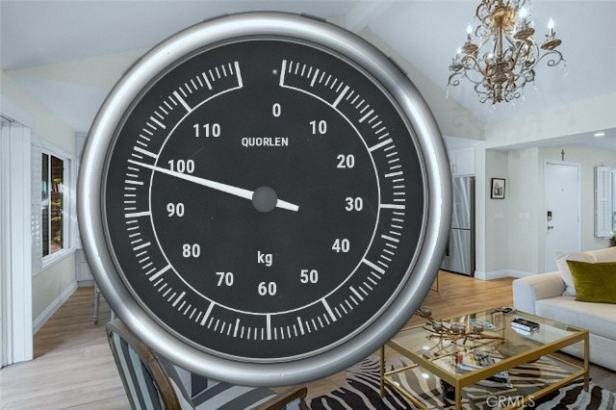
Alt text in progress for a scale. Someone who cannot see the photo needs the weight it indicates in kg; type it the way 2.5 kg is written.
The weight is 98 kg
